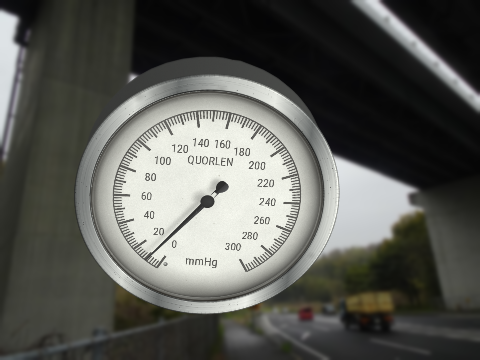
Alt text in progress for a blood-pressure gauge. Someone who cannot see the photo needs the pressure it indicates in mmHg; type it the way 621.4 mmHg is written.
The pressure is 10 mmHg
